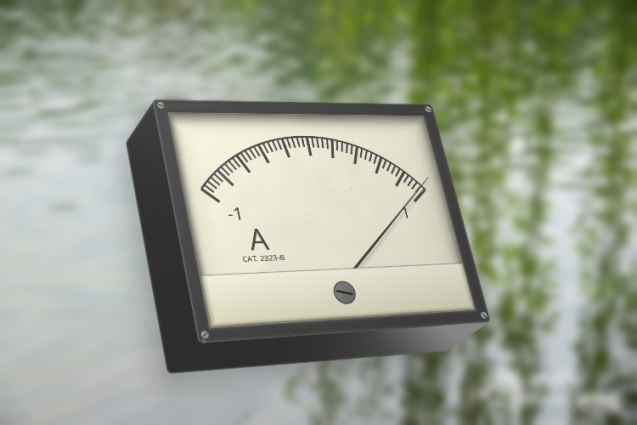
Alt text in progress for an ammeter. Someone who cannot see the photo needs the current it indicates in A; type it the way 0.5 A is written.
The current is 0.96 A
